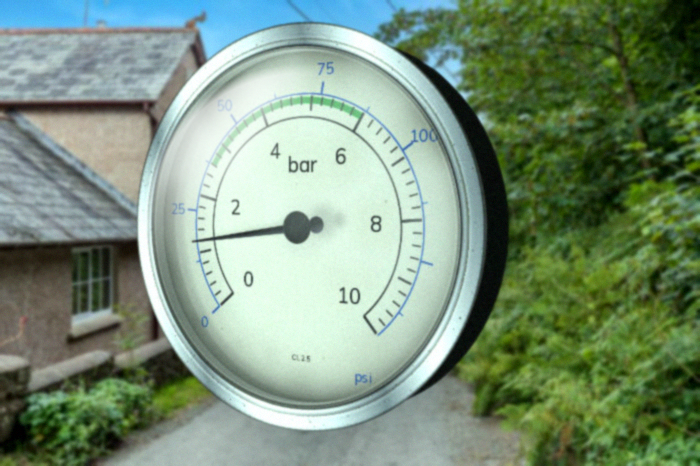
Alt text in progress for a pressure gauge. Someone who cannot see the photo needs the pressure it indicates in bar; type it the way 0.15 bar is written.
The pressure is 1.2 bar
